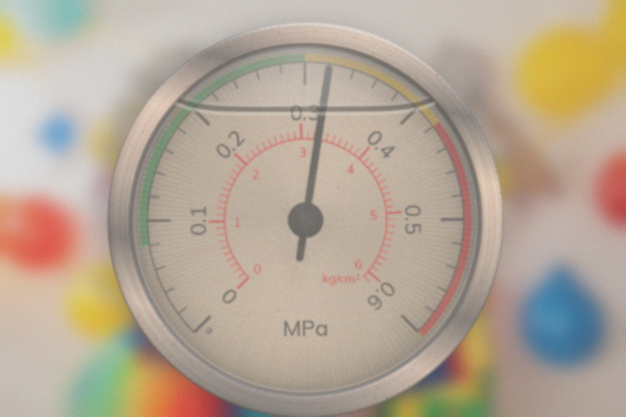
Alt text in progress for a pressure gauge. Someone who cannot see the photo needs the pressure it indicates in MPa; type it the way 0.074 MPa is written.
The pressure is 0.32 MPa
